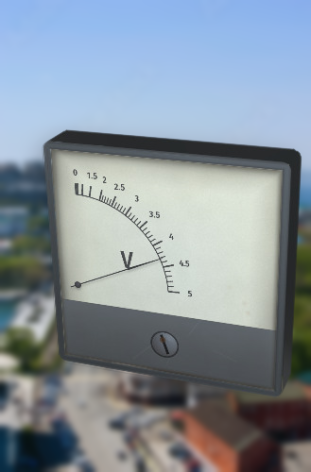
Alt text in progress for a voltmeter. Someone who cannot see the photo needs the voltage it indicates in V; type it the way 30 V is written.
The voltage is 4.3 V
